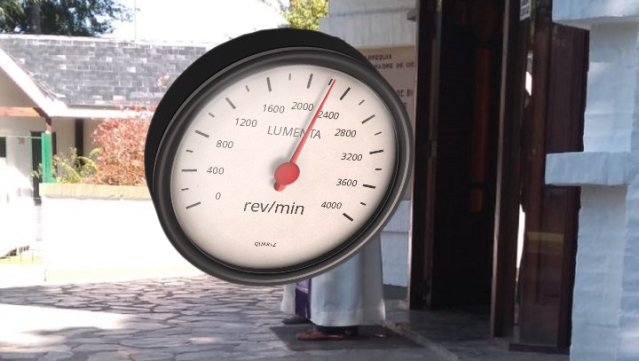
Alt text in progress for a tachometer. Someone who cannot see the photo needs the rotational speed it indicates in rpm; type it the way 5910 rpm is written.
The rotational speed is 2200 rpm
